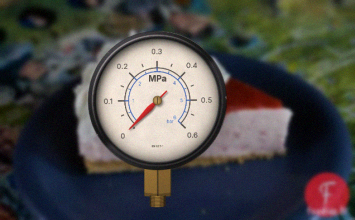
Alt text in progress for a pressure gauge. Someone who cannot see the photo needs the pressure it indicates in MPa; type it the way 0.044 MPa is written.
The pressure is 0 MPa
